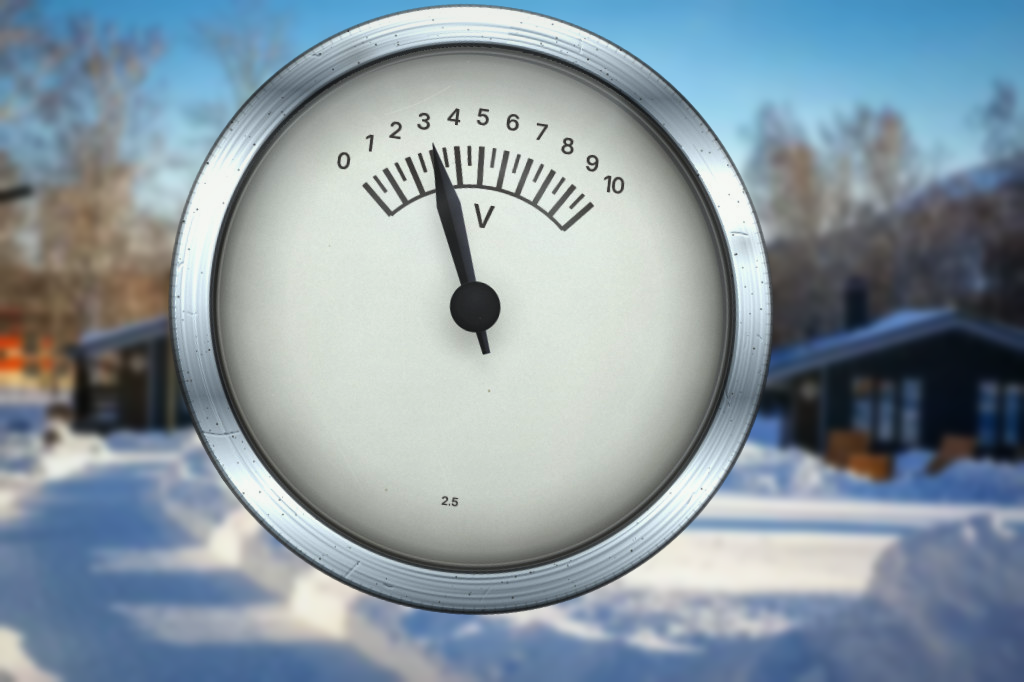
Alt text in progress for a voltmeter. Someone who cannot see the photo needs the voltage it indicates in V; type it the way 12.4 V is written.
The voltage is 3 V
